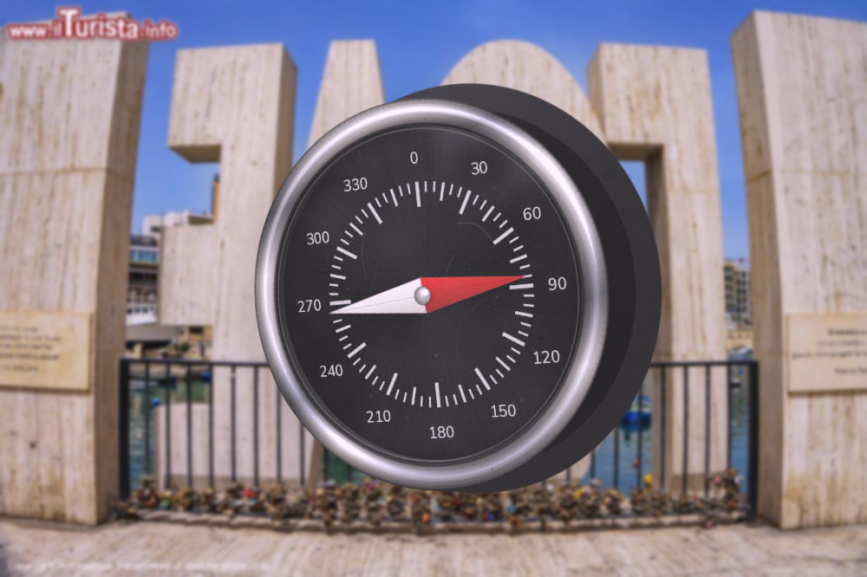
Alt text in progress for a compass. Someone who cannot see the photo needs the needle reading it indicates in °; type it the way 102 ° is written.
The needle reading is 85 °
